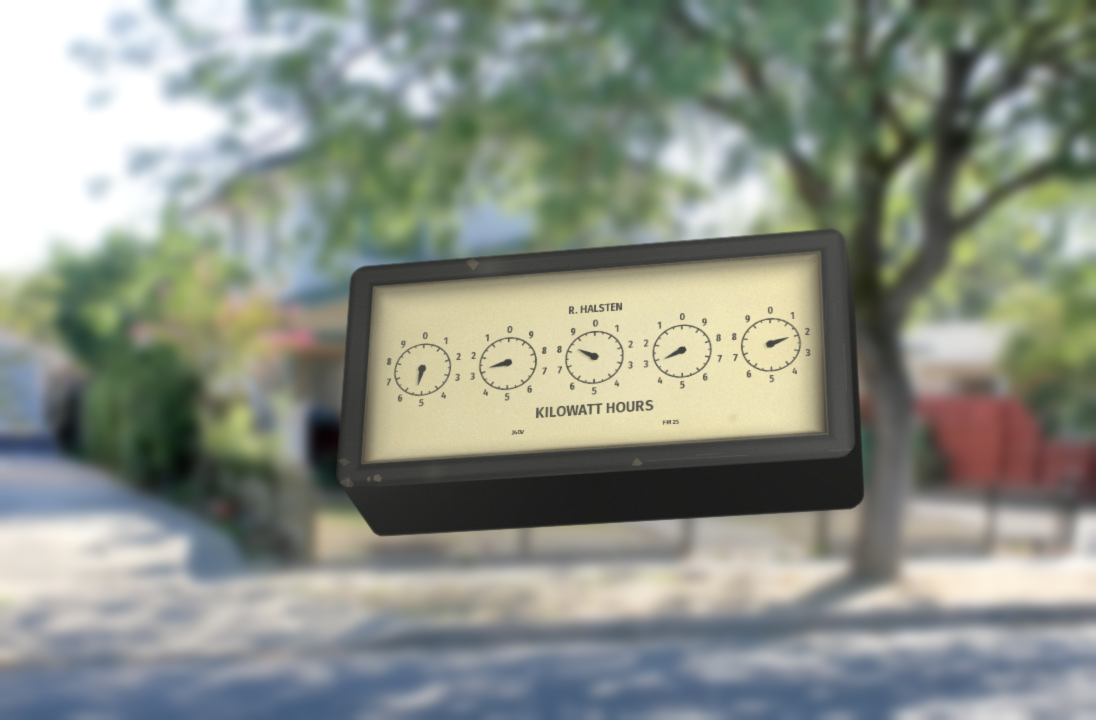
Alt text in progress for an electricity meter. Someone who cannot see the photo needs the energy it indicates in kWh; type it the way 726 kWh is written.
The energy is 52832 kWh
